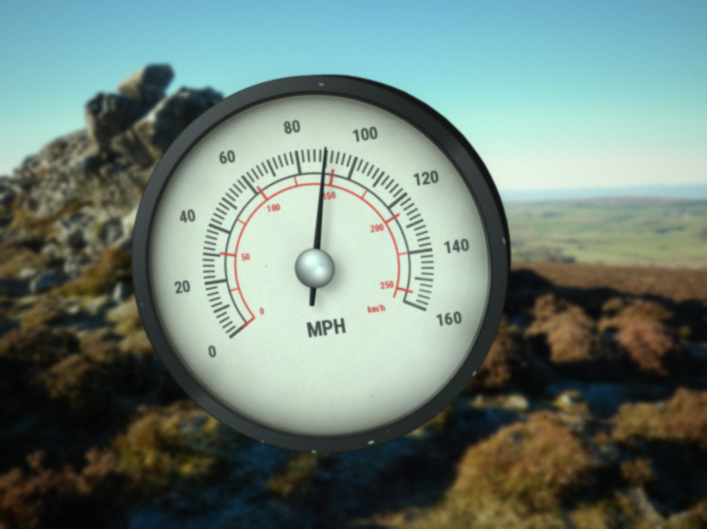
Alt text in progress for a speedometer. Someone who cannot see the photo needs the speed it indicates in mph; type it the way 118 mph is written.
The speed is 90 mph
